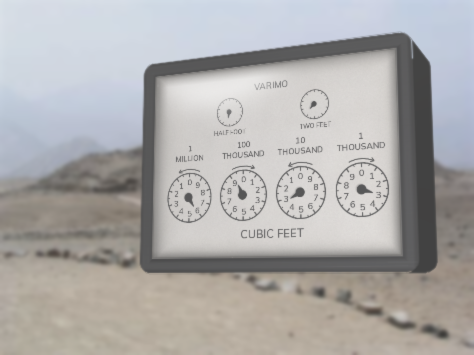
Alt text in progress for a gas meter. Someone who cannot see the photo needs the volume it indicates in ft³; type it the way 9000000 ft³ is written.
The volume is 593300 ft³
